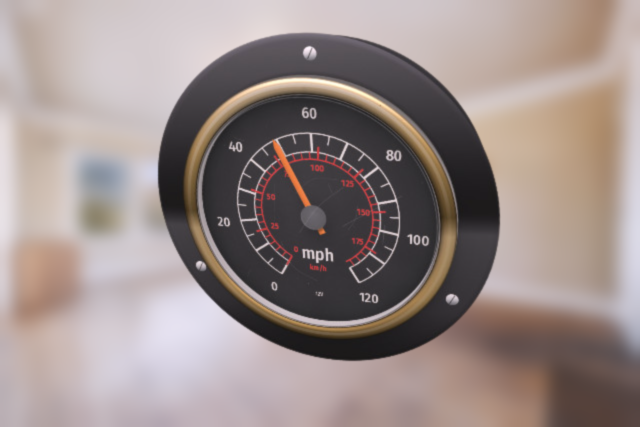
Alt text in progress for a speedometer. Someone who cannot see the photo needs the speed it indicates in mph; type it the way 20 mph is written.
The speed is 50 mph
